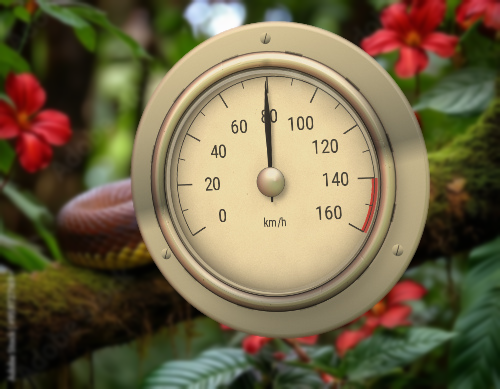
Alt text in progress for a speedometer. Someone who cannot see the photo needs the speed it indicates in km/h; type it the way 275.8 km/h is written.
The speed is 80 km/h
